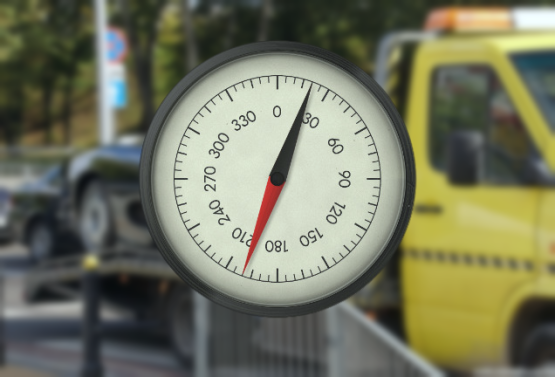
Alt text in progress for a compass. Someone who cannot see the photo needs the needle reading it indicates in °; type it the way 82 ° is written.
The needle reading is 200 °
